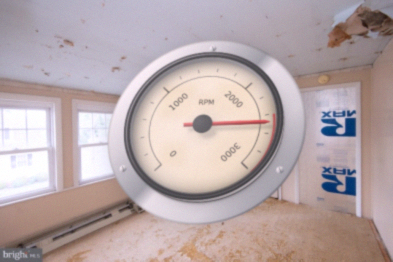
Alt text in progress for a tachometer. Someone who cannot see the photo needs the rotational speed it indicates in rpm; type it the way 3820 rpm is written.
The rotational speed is 2500 rpm
